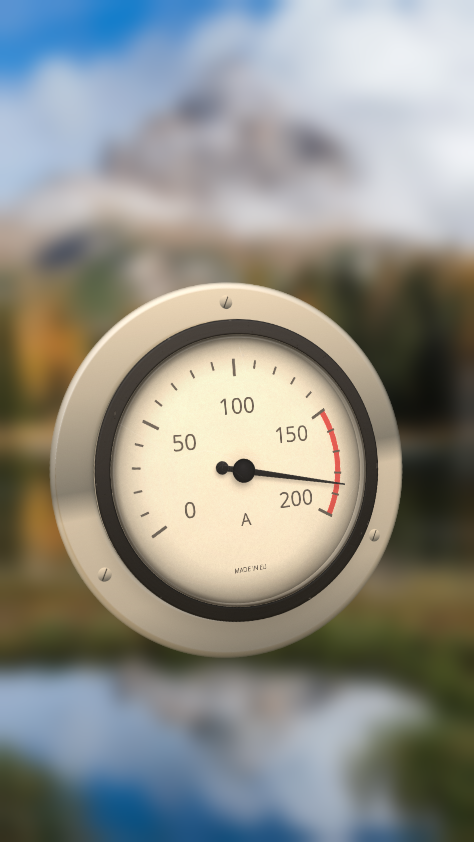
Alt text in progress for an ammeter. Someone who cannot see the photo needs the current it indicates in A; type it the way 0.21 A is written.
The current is 185 A
